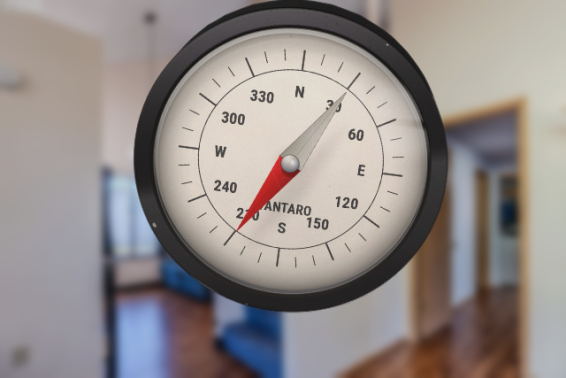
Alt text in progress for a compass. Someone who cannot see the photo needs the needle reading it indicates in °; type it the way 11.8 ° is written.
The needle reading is 210 °
